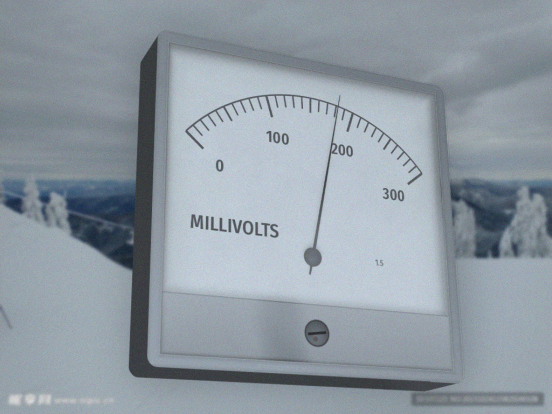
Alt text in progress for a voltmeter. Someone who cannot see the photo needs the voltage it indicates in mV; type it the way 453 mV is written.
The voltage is 180 mV
